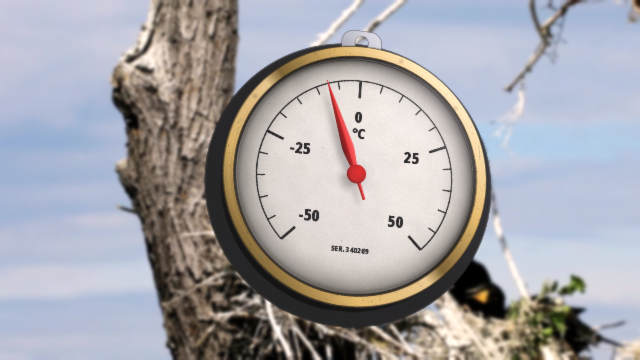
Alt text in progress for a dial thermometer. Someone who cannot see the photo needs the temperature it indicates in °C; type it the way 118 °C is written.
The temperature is -7.5 °C
